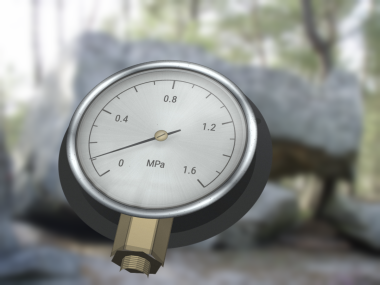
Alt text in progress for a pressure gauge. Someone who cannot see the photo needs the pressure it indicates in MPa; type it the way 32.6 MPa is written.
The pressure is 0.1 MPa
